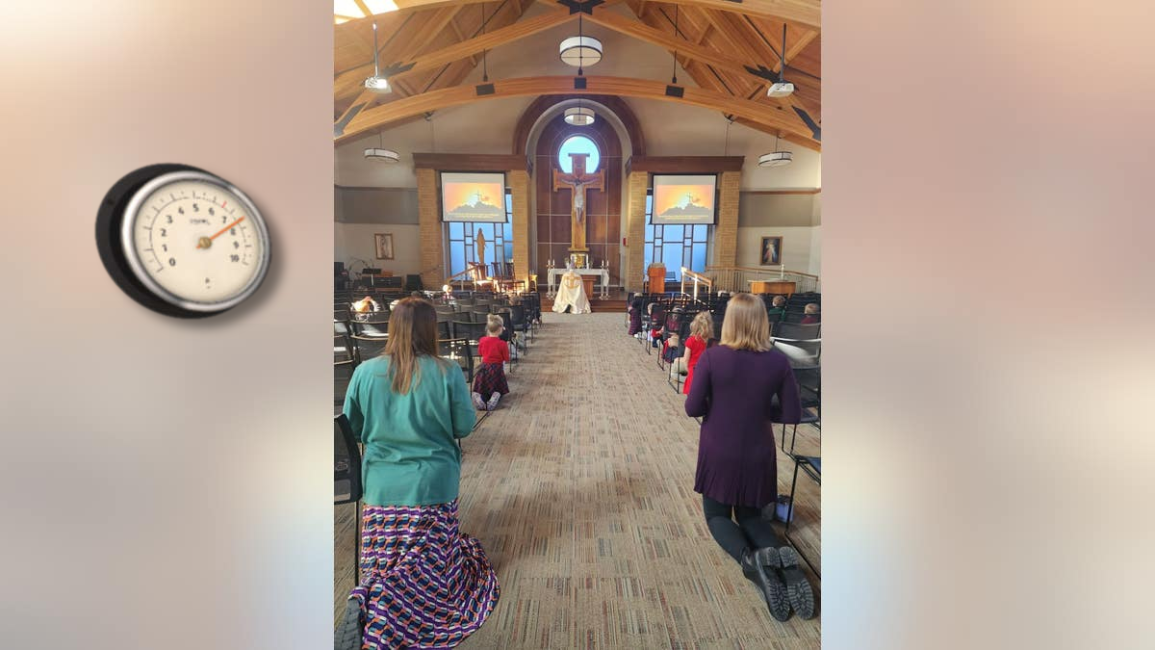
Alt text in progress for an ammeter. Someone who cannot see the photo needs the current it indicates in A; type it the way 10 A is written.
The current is 7.5 A
